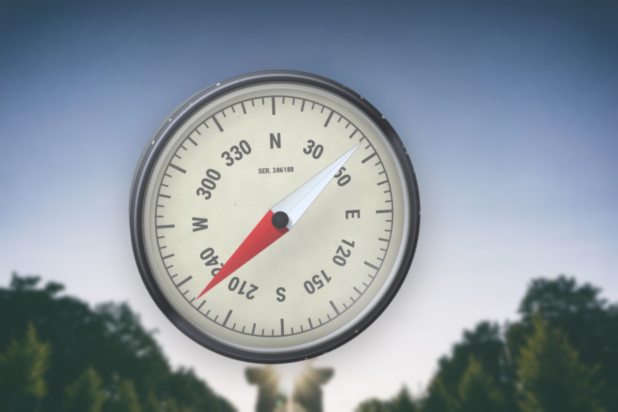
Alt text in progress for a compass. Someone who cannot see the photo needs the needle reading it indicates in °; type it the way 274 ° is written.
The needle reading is 230 °
